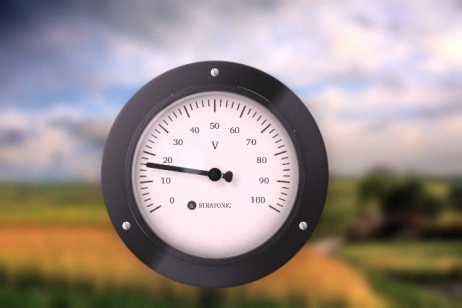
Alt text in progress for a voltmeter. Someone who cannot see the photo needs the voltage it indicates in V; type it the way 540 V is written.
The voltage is 16 V
